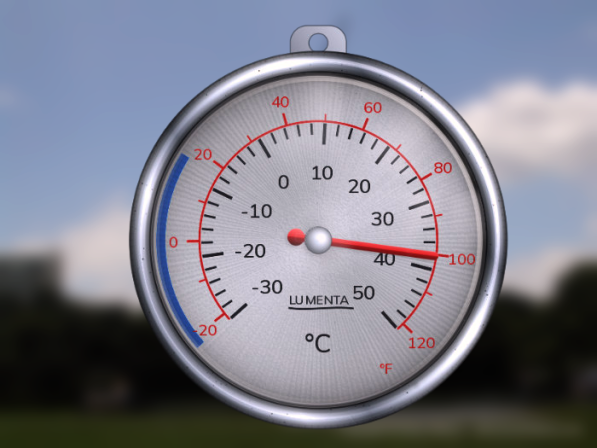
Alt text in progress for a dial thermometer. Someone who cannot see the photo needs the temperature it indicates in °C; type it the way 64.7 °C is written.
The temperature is 38 °C
